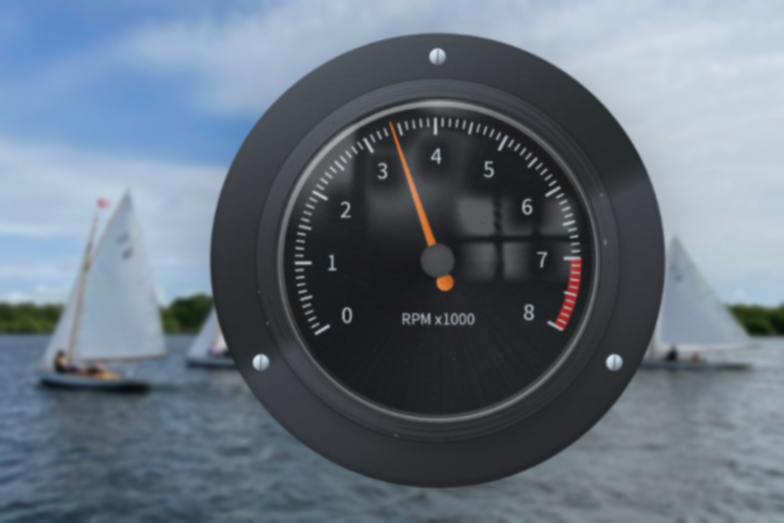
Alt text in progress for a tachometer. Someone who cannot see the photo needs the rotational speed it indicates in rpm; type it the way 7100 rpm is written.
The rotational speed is 3400 rpm
